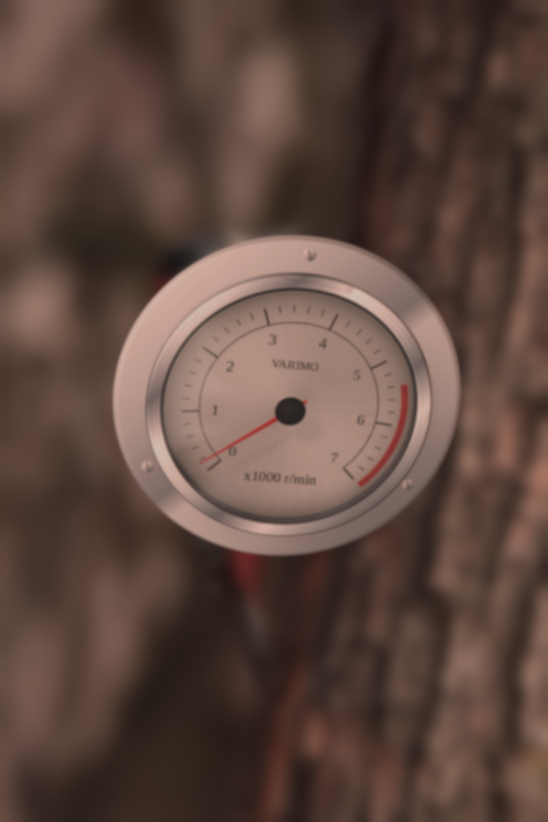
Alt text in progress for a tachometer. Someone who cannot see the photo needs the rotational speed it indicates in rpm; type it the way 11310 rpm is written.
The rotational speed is 200 rpm
